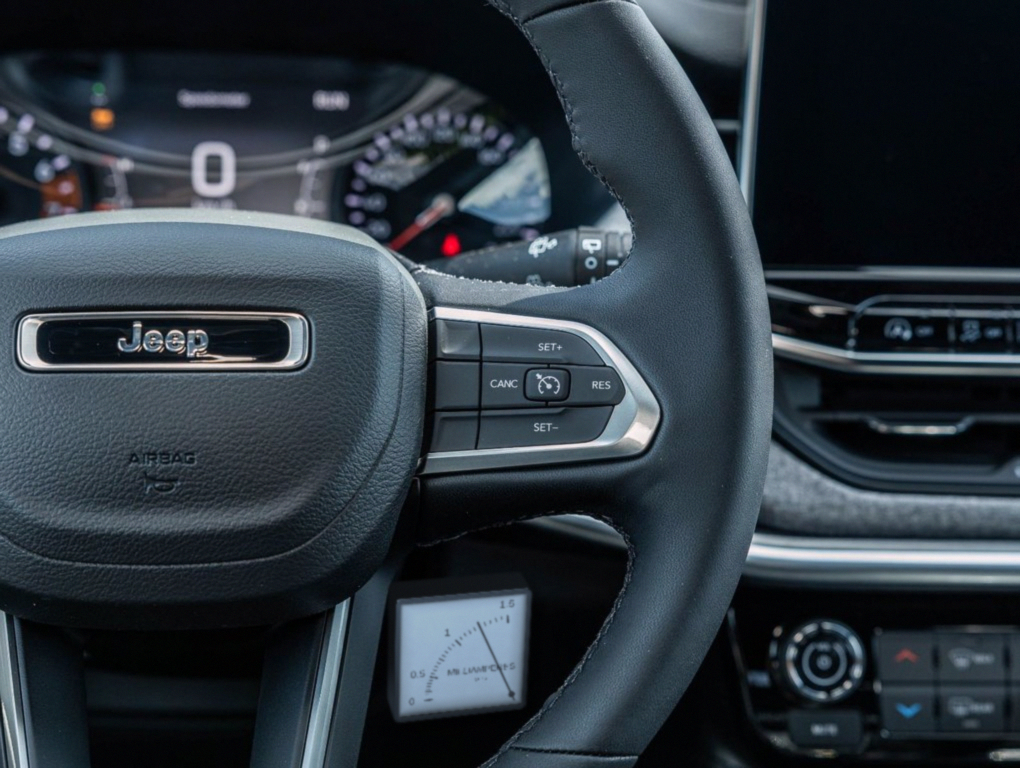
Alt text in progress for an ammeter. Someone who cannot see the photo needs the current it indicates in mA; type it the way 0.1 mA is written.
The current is 1.25 mA
